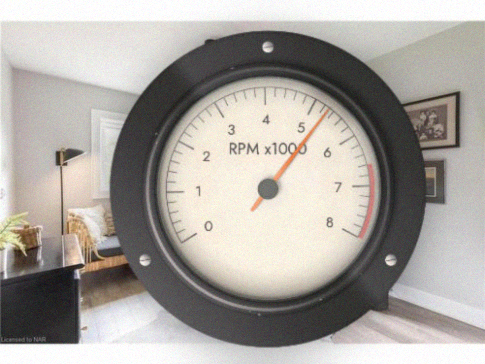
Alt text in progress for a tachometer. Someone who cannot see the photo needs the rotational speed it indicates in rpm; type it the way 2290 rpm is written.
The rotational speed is 5300 rpm
